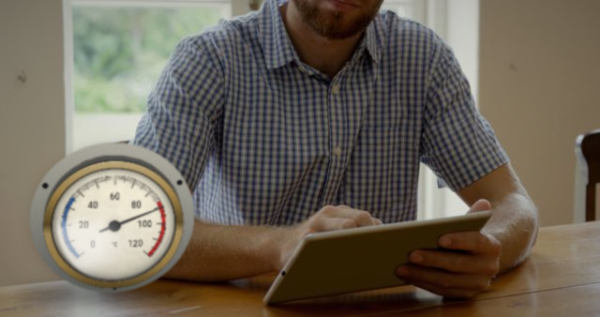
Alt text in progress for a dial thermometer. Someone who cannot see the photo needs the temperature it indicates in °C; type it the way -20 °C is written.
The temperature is 90 °C
